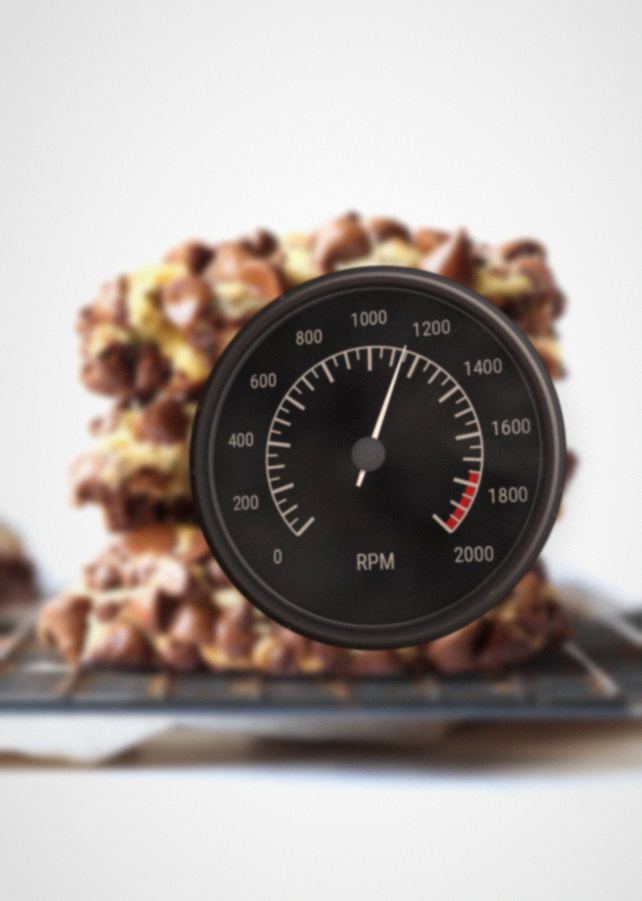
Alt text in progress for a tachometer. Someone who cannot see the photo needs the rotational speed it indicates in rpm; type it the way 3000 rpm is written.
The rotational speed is 1150 rpm
